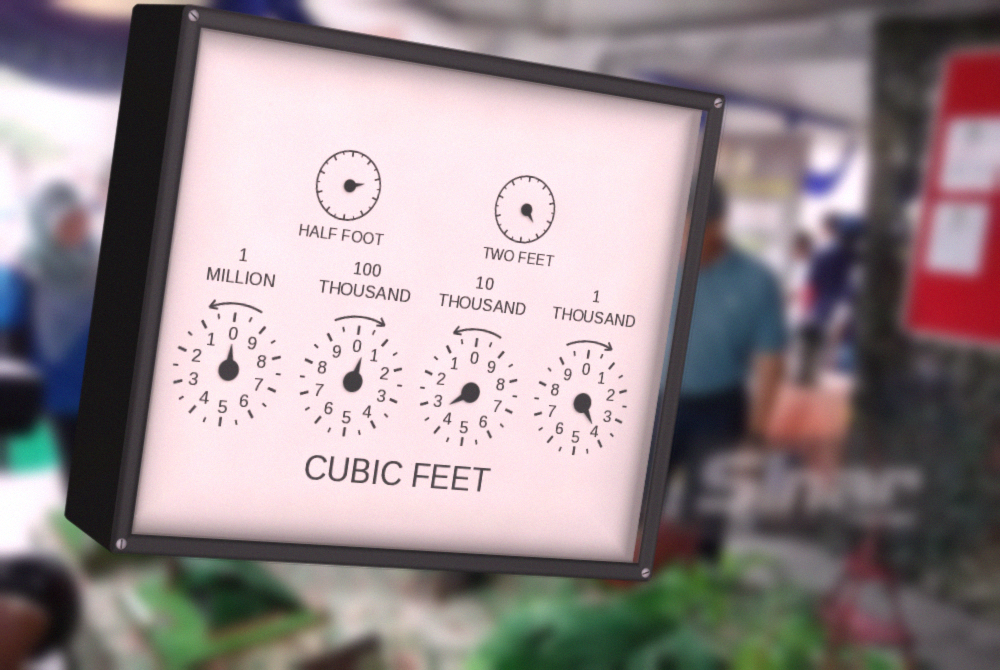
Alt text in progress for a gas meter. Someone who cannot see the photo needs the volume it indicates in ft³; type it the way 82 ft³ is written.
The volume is 3400 ft³
